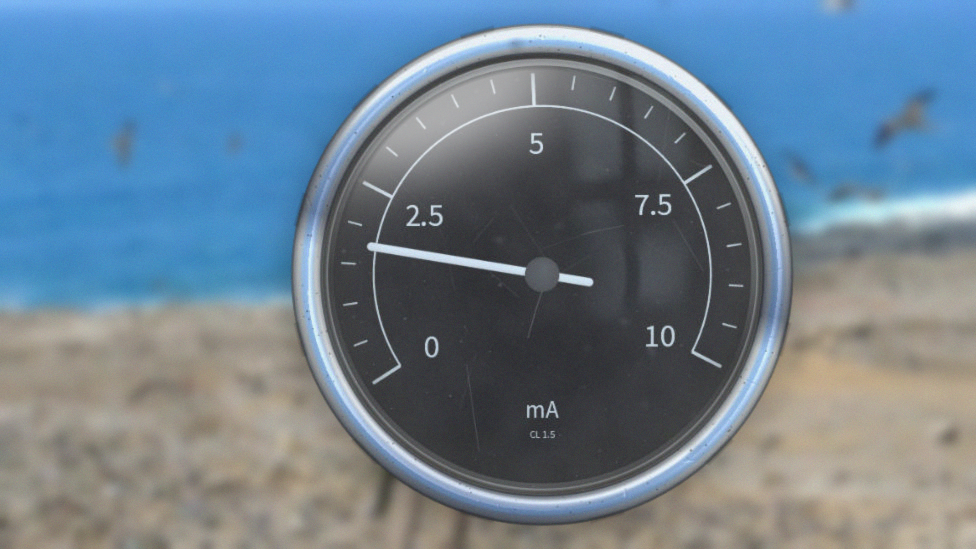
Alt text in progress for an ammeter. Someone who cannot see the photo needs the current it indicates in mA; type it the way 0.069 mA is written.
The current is 1.75 mA
